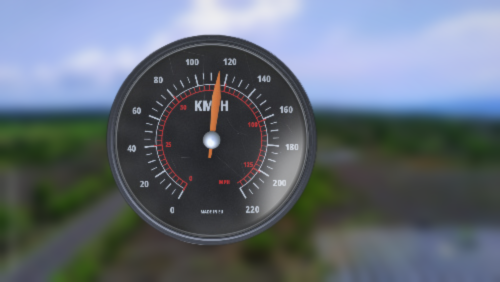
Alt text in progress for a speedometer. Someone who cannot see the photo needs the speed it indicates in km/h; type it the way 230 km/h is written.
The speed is 115 km/h
